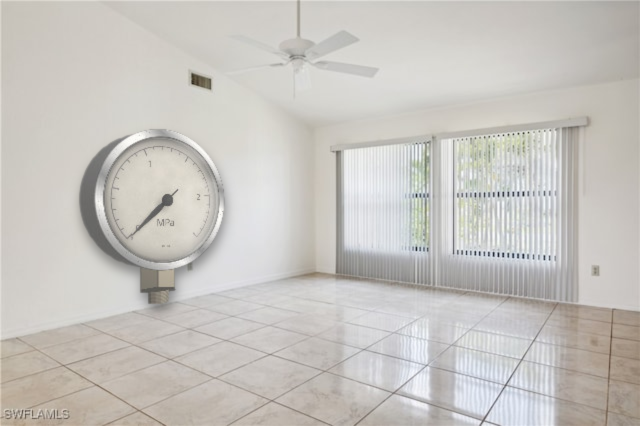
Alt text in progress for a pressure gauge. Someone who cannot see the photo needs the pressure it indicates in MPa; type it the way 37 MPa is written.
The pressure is 0 MPa
